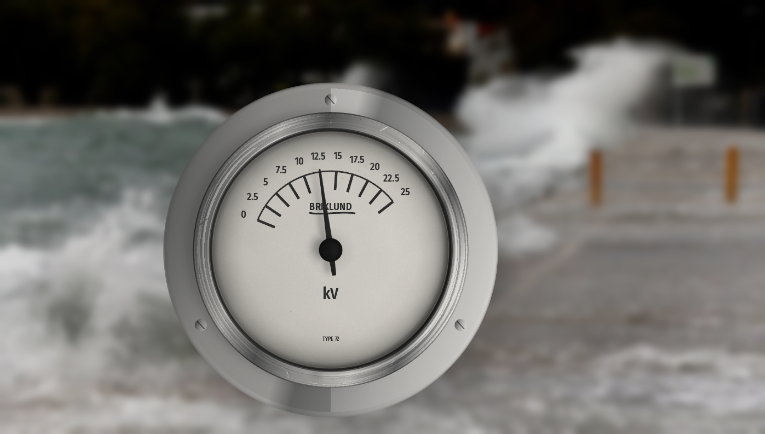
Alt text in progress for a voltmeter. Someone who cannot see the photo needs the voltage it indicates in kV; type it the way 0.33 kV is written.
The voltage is 12.5 kV
